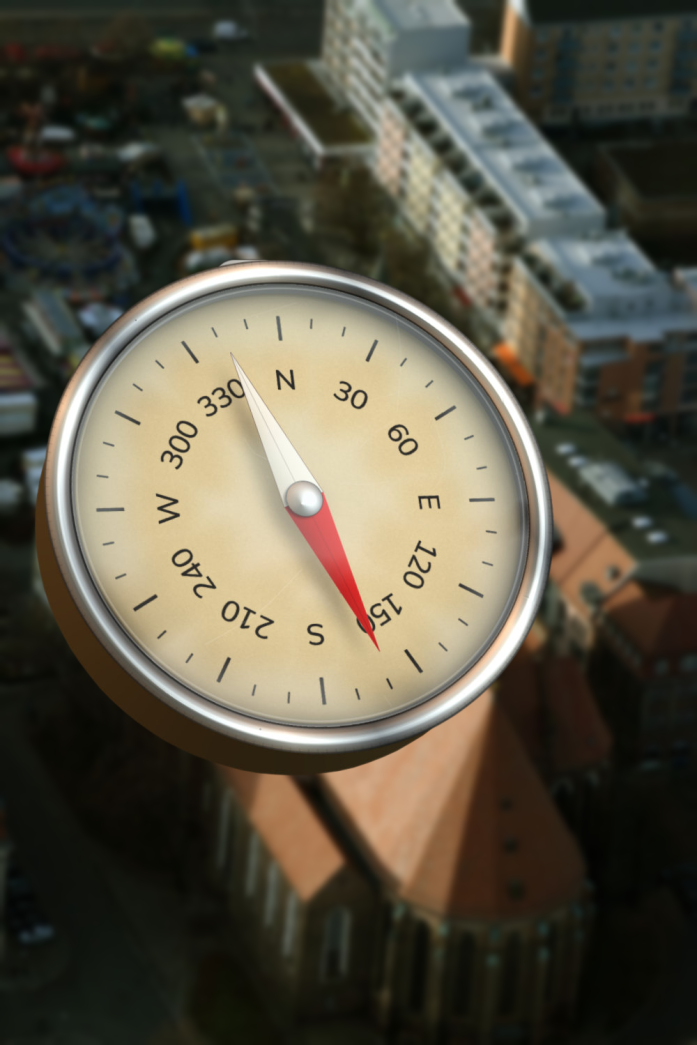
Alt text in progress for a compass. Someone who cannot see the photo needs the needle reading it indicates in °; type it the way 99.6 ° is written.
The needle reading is 160 °
